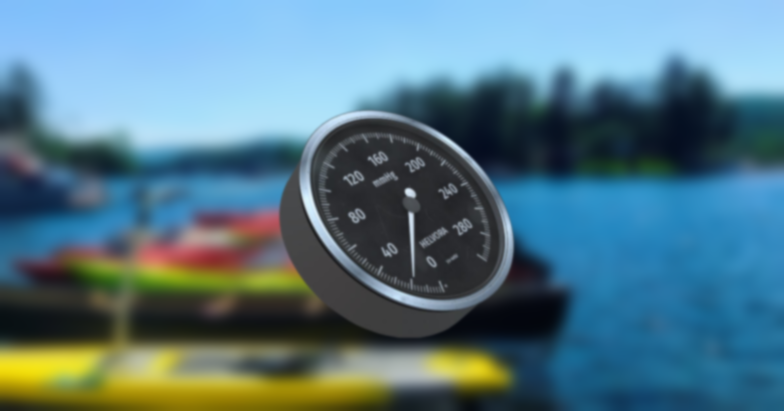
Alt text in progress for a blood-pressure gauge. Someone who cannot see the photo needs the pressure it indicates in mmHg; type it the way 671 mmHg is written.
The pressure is 20 mmHg
